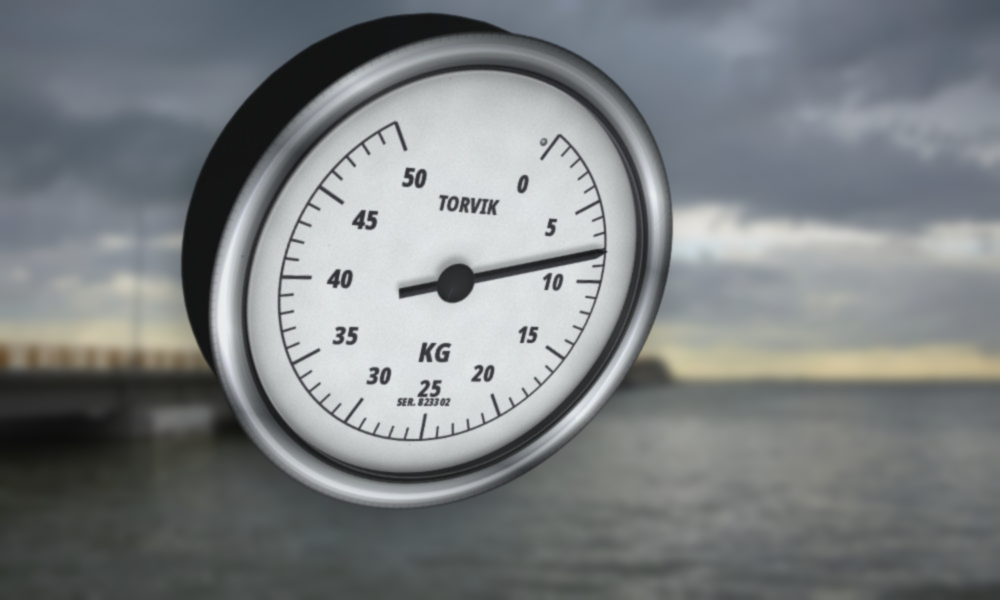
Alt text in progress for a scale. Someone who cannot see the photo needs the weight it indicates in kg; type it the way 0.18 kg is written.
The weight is 8 kg
